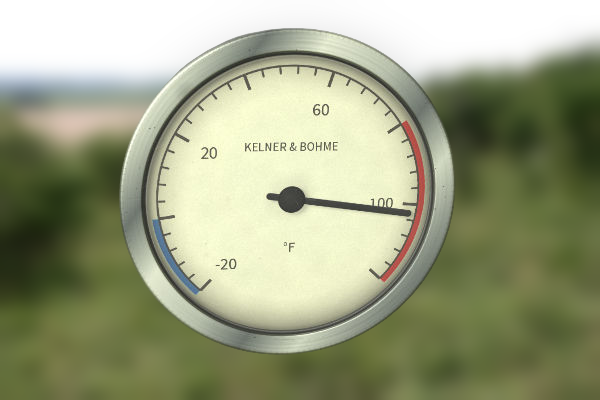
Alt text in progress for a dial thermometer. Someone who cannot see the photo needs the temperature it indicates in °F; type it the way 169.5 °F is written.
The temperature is 102 °F
